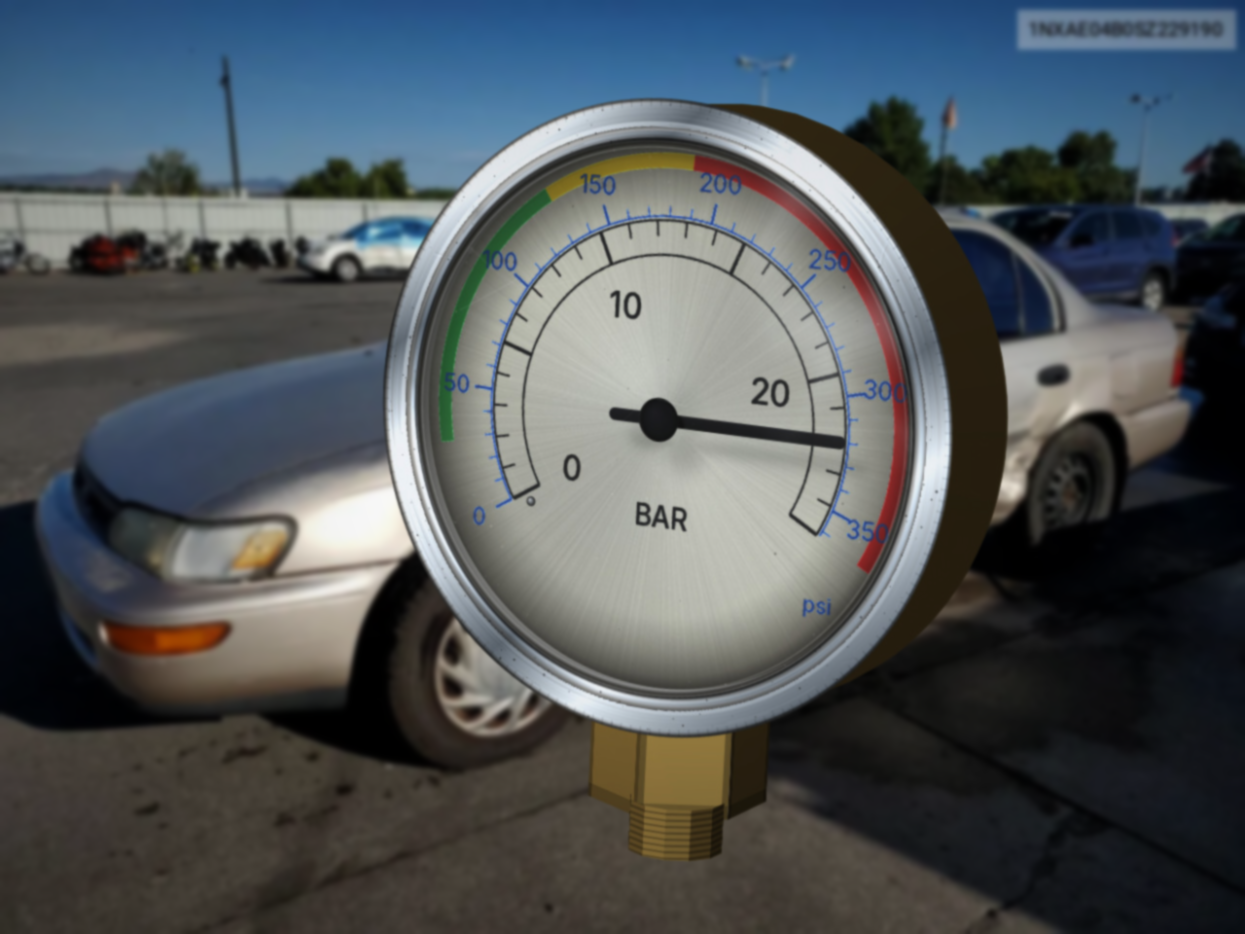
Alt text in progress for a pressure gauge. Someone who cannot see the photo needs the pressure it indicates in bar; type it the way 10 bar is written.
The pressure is 22 bar
